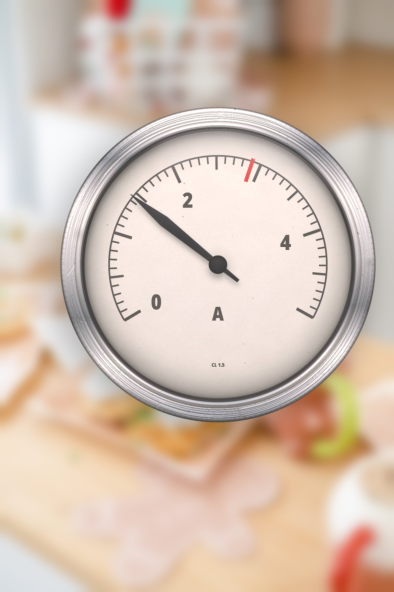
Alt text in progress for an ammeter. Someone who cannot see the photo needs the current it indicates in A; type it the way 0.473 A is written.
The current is 1.45 A
